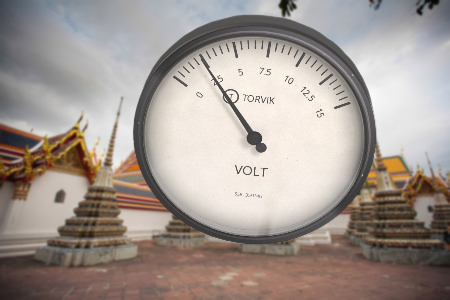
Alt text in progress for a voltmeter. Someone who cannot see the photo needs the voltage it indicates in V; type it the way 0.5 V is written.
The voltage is 2.5 V
